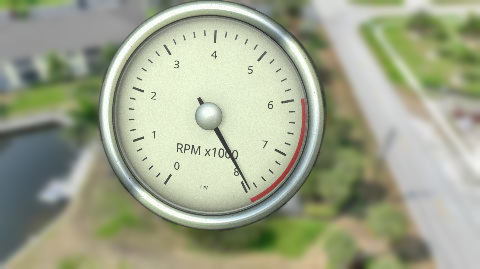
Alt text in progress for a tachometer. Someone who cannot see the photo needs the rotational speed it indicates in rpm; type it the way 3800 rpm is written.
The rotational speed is 7900 rpm
